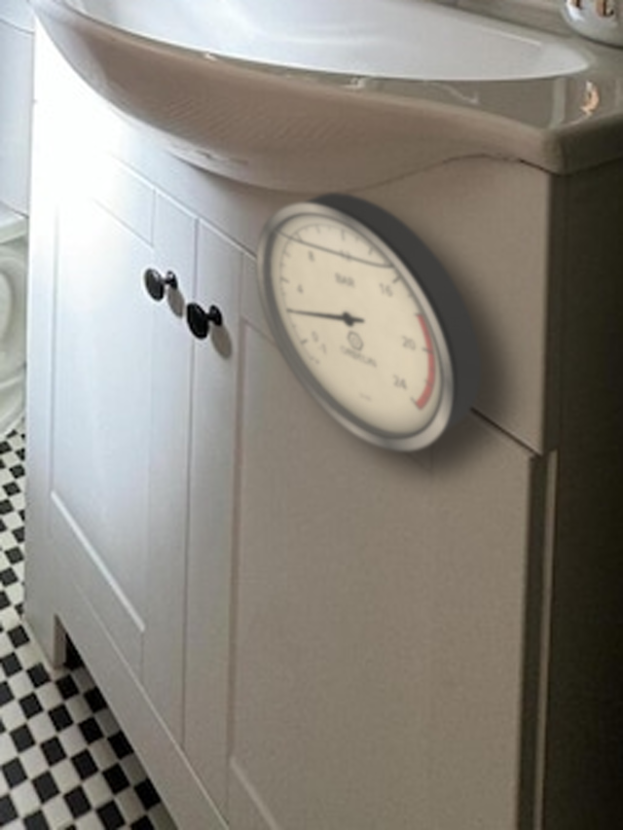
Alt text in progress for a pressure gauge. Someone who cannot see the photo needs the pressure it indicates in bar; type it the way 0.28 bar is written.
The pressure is 2 bar
